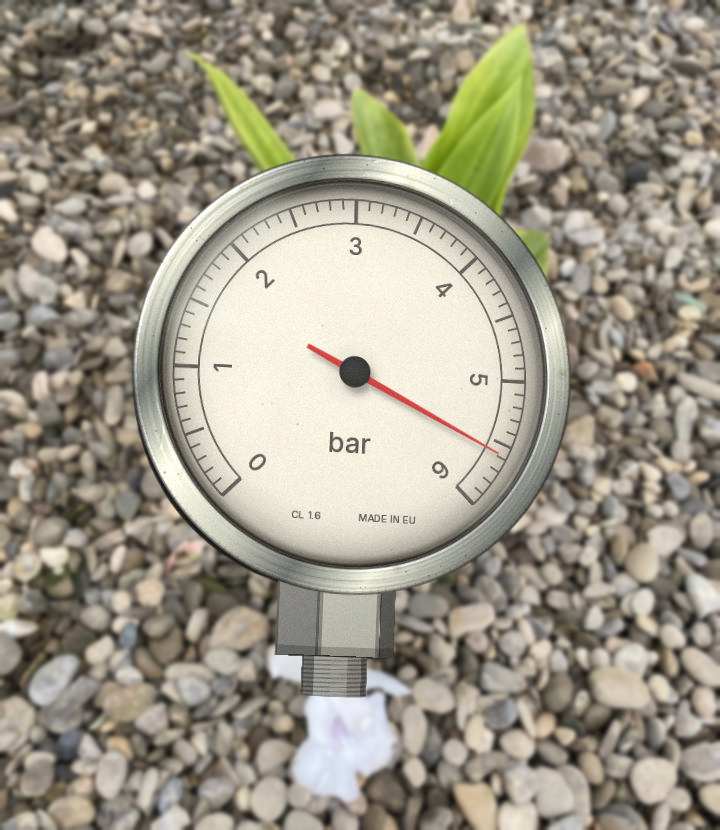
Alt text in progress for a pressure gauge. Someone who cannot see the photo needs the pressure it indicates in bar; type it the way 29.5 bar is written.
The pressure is 5.6 bar
